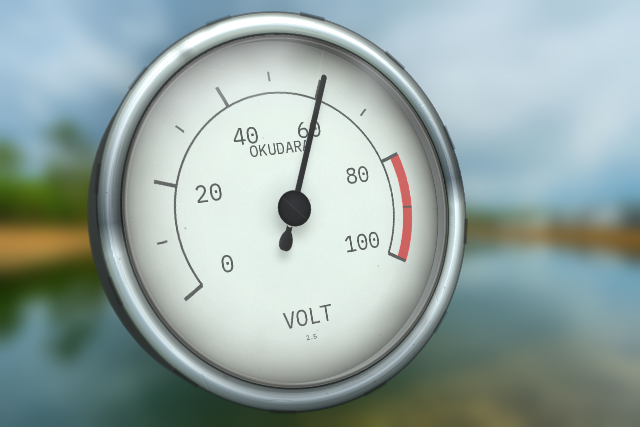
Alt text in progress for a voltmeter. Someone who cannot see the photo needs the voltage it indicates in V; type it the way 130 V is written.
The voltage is 60 V
